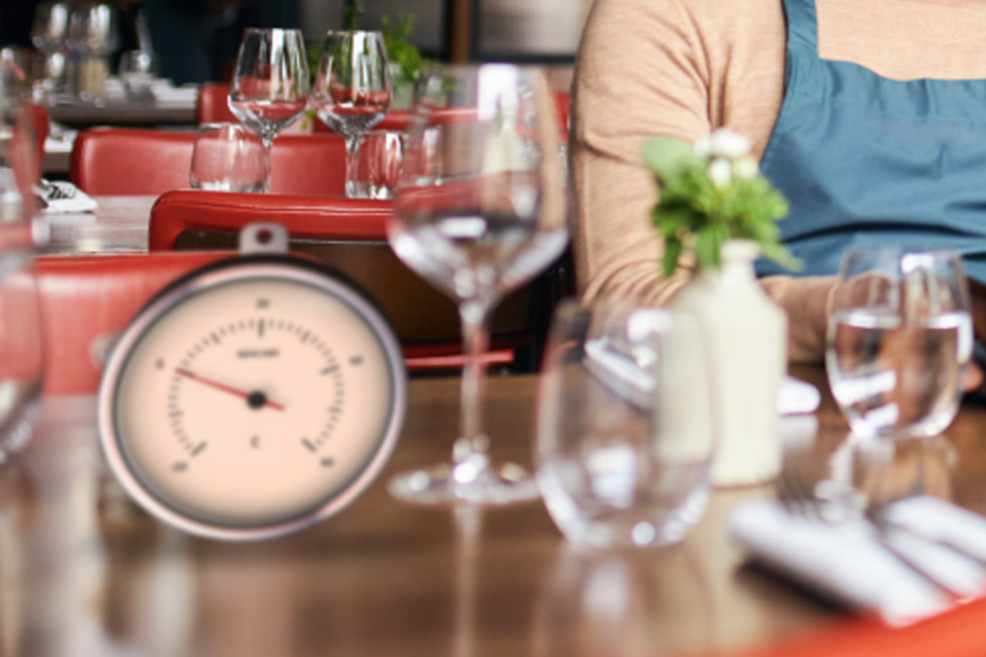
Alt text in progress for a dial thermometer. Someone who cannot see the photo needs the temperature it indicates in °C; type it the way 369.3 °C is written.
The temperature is 0 °C
